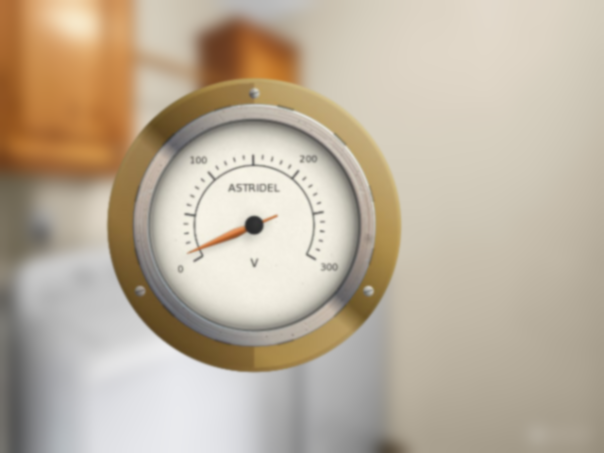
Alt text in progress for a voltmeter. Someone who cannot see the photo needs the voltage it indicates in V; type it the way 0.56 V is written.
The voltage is 10 V
